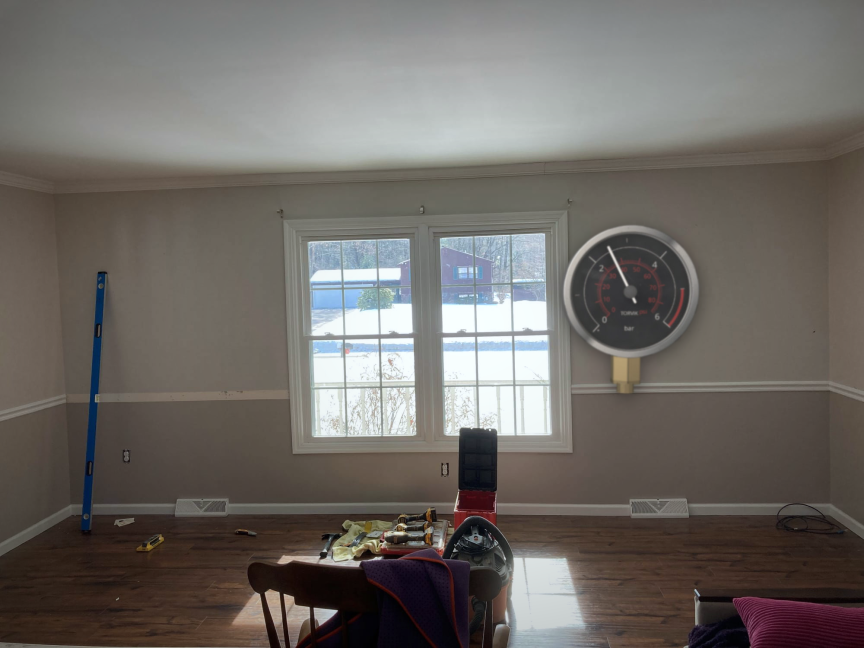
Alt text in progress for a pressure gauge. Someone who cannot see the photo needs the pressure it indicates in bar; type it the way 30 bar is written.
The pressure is 2.5 bar
